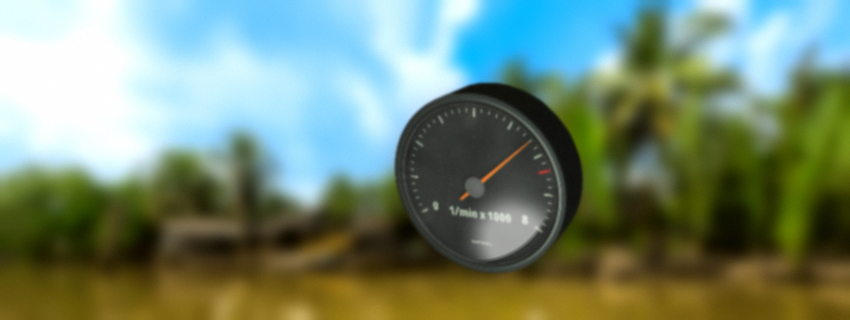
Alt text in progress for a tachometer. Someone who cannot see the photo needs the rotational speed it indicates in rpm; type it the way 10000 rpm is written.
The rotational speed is 5600 rpm
